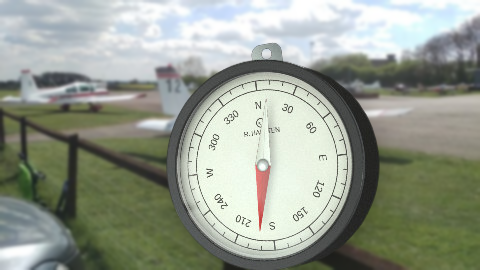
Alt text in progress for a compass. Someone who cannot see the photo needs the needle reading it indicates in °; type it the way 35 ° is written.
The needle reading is 190 °
